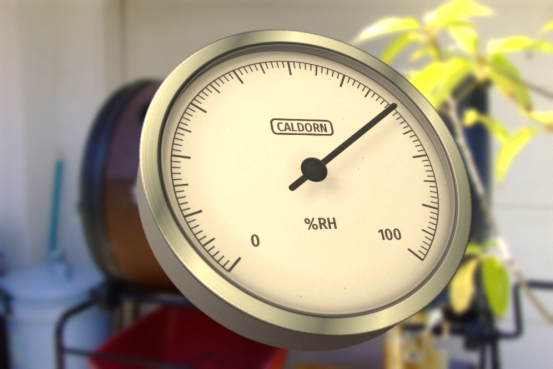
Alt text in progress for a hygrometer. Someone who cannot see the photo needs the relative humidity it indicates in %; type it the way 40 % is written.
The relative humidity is 70 %
